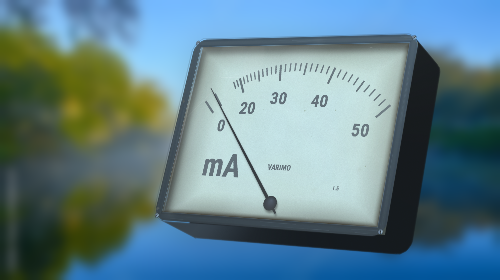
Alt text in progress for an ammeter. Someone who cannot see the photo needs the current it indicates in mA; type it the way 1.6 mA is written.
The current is 10 mA
